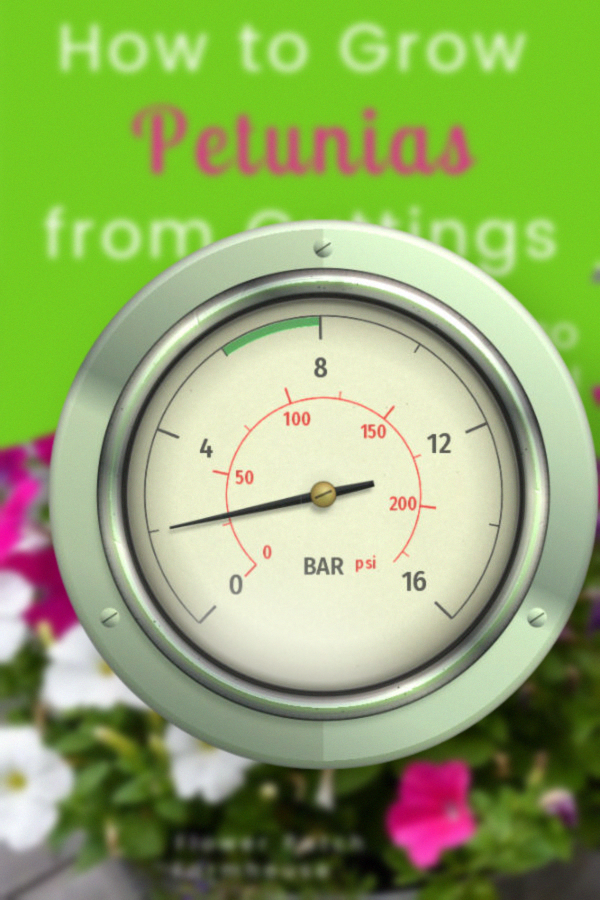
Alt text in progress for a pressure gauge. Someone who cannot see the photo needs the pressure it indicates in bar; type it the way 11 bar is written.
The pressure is 2 bar
